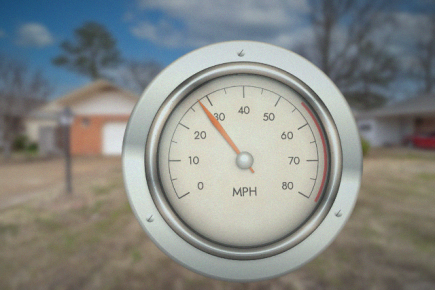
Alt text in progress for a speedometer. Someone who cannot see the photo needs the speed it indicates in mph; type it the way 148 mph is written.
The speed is 27.5 mph
